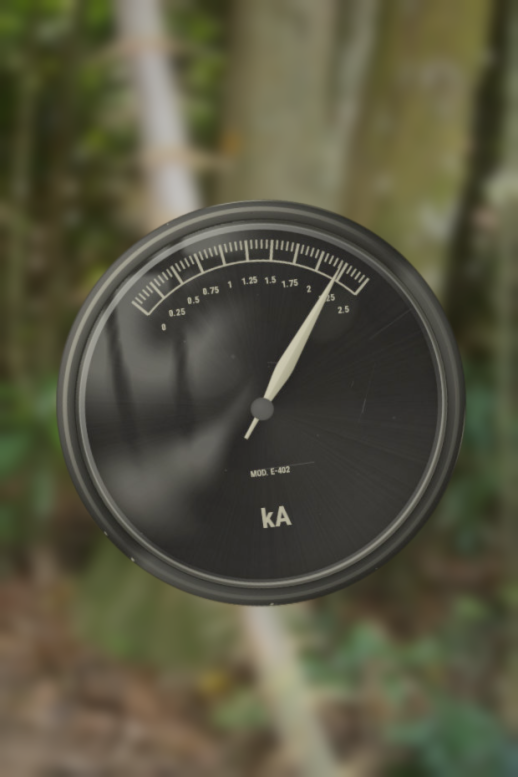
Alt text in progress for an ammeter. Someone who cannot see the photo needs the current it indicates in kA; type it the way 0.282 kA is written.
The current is 2.2 kA
